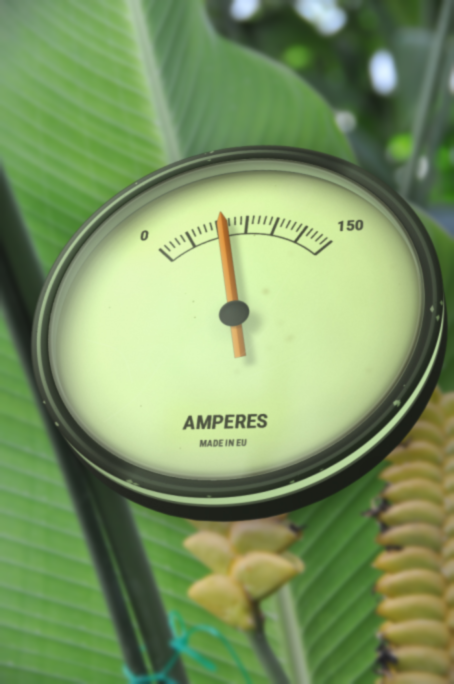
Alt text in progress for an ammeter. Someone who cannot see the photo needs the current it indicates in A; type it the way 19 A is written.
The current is 55 A
